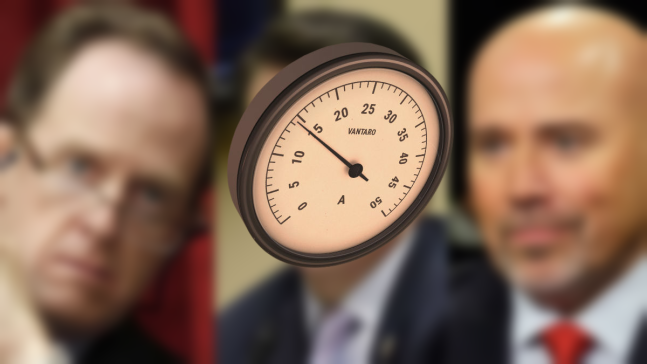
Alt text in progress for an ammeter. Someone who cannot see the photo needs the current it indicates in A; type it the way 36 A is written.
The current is 14.5 A
